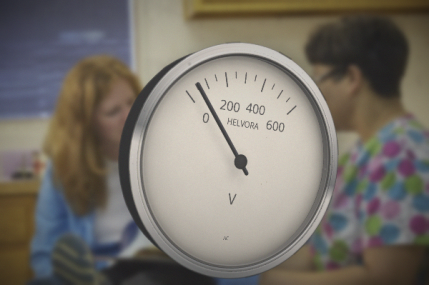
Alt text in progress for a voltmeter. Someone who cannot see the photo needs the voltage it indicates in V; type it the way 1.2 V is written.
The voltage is 50 V
